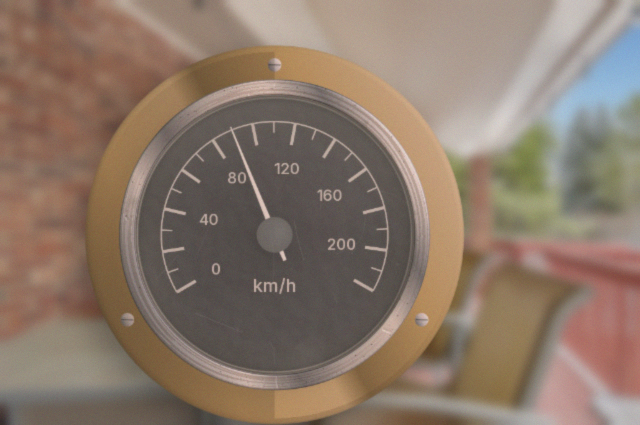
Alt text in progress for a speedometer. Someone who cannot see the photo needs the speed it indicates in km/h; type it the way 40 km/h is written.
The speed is 90 km/h
